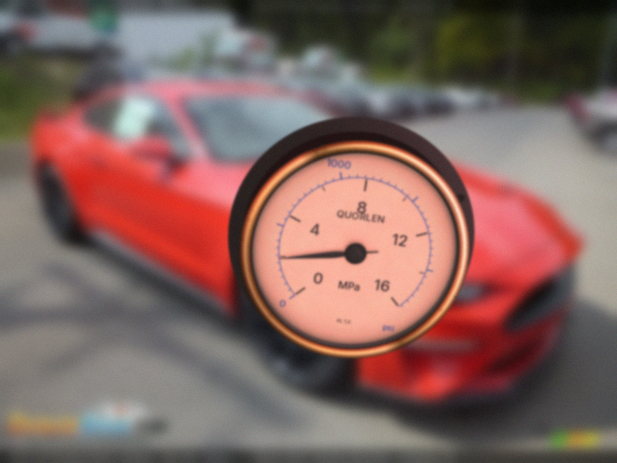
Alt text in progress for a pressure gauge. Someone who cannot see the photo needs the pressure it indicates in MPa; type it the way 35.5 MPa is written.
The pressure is 2 MPa
